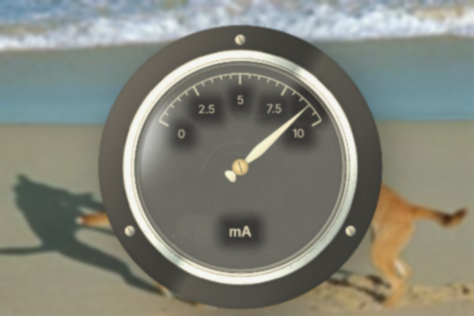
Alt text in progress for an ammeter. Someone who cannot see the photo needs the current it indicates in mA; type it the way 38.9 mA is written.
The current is 9 mA
